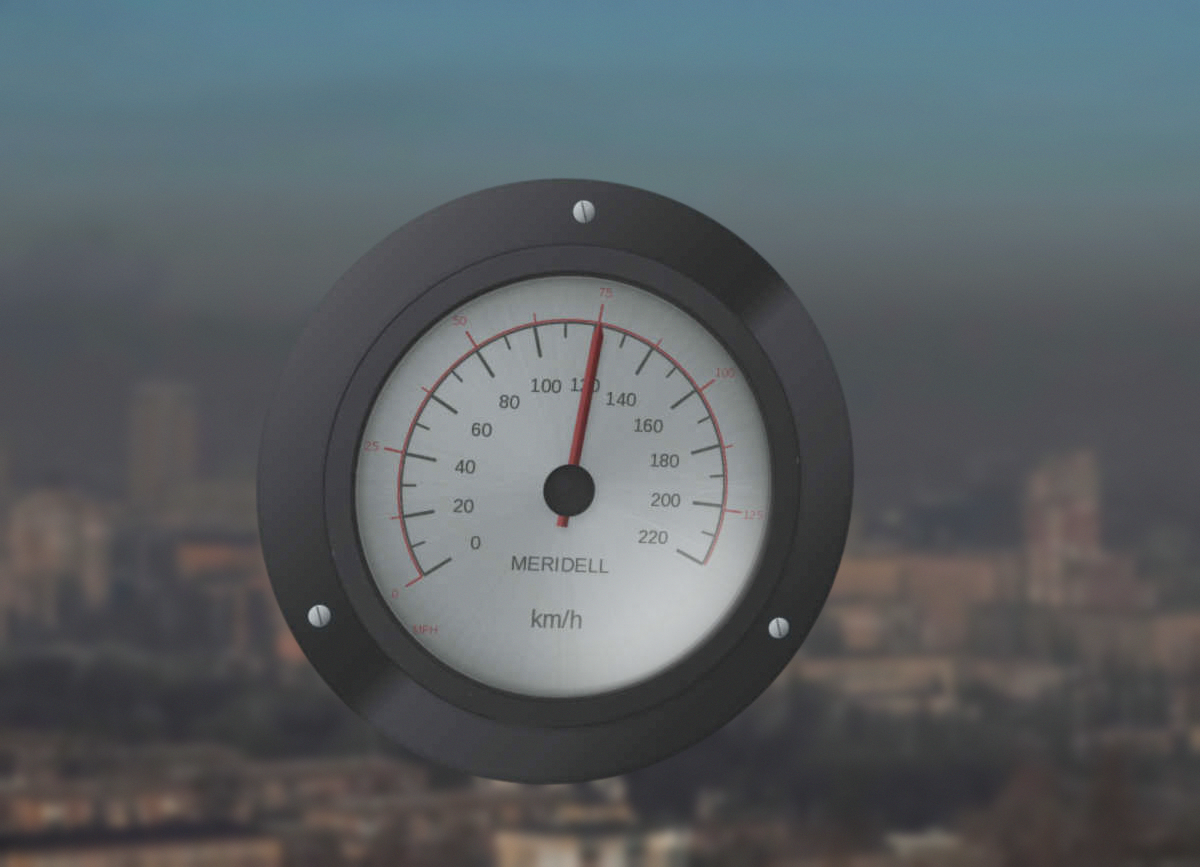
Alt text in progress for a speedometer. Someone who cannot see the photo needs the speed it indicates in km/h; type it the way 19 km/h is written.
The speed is 120 km/h
